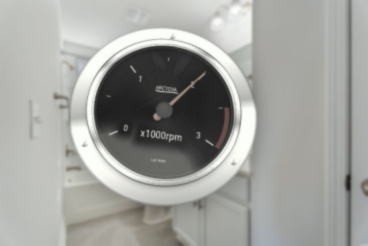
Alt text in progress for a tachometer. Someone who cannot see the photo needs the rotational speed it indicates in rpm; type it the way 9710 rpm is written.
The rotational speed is 2000 rpm
